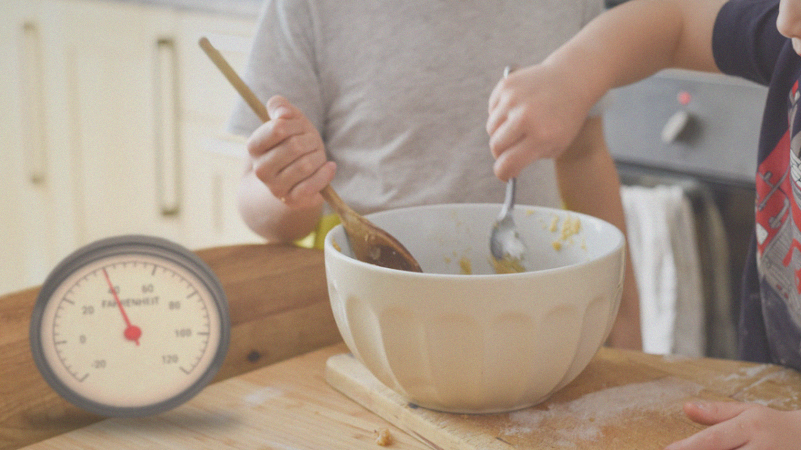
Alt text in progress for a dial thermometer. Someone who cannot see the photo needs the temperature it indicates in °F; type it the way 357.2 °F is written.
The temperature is 40 °F
